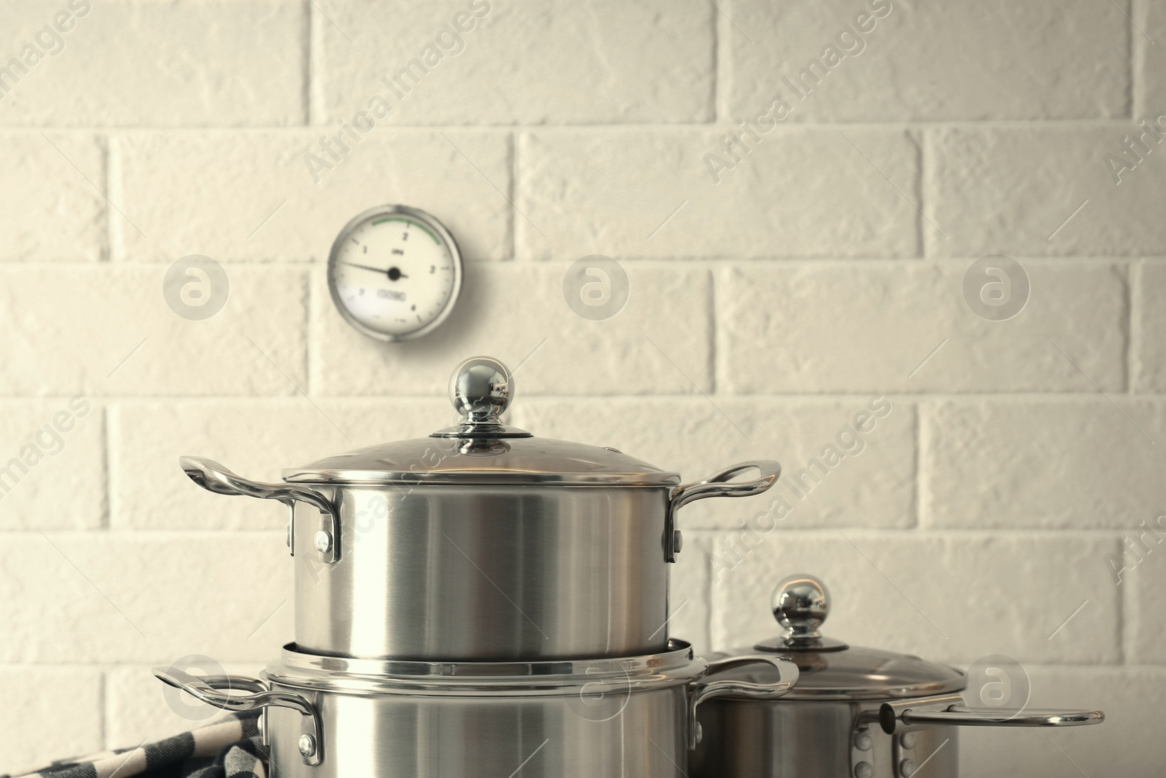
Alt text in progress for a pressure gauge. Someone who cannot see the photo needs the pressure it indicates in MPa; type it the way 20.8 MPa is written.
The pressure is 0.6 MPa
